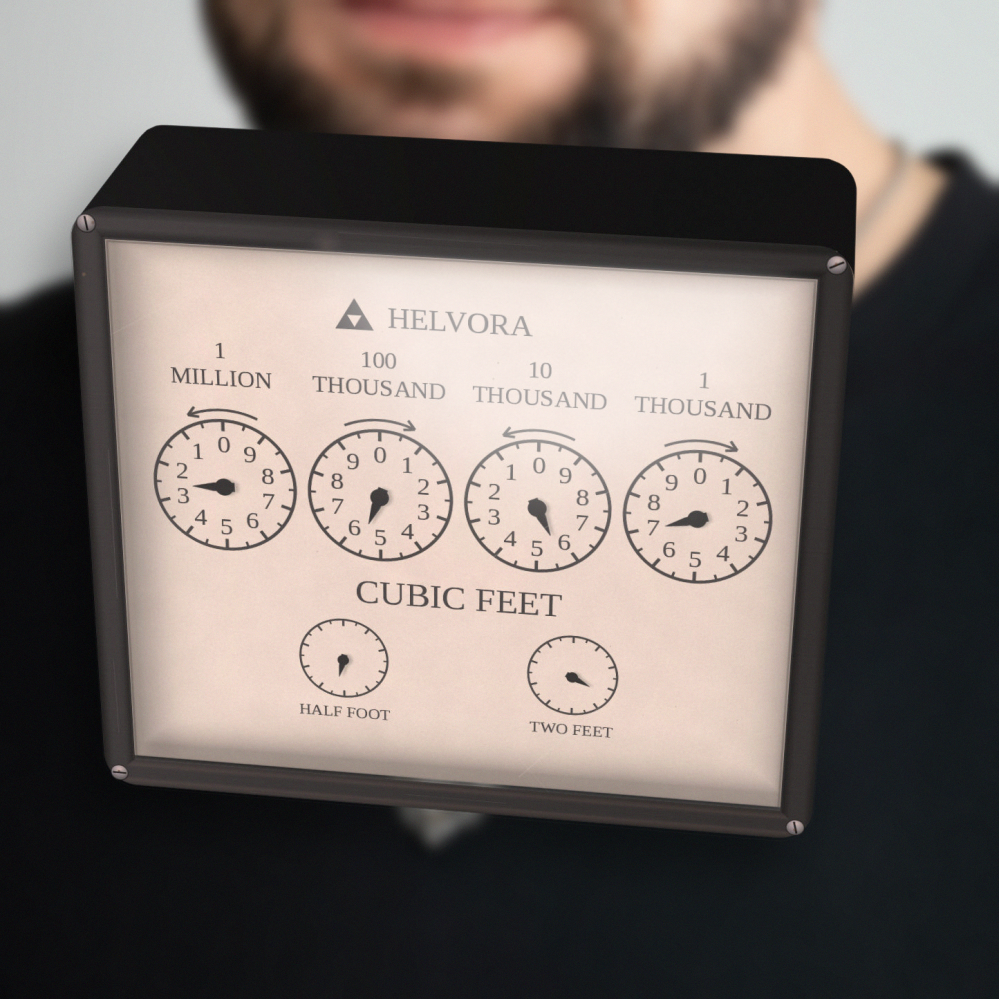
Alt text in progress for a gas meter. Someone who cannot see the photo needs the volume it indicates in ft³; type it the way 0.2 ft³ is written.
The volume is 255700 ft³
